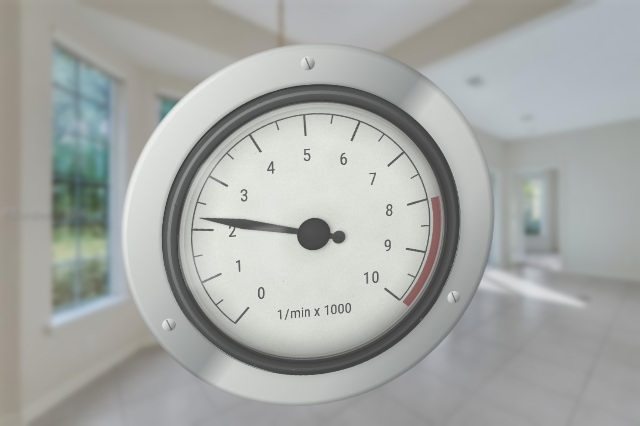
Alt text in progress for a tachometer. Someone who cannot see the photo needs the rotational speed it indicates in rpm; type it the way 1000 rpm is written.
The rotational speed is 2250 rpm
